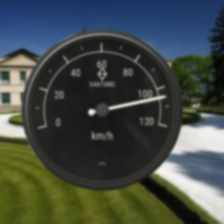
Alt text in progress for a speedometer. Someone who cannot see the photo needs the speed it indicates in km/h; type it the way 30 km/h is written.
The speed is 105 km/h
